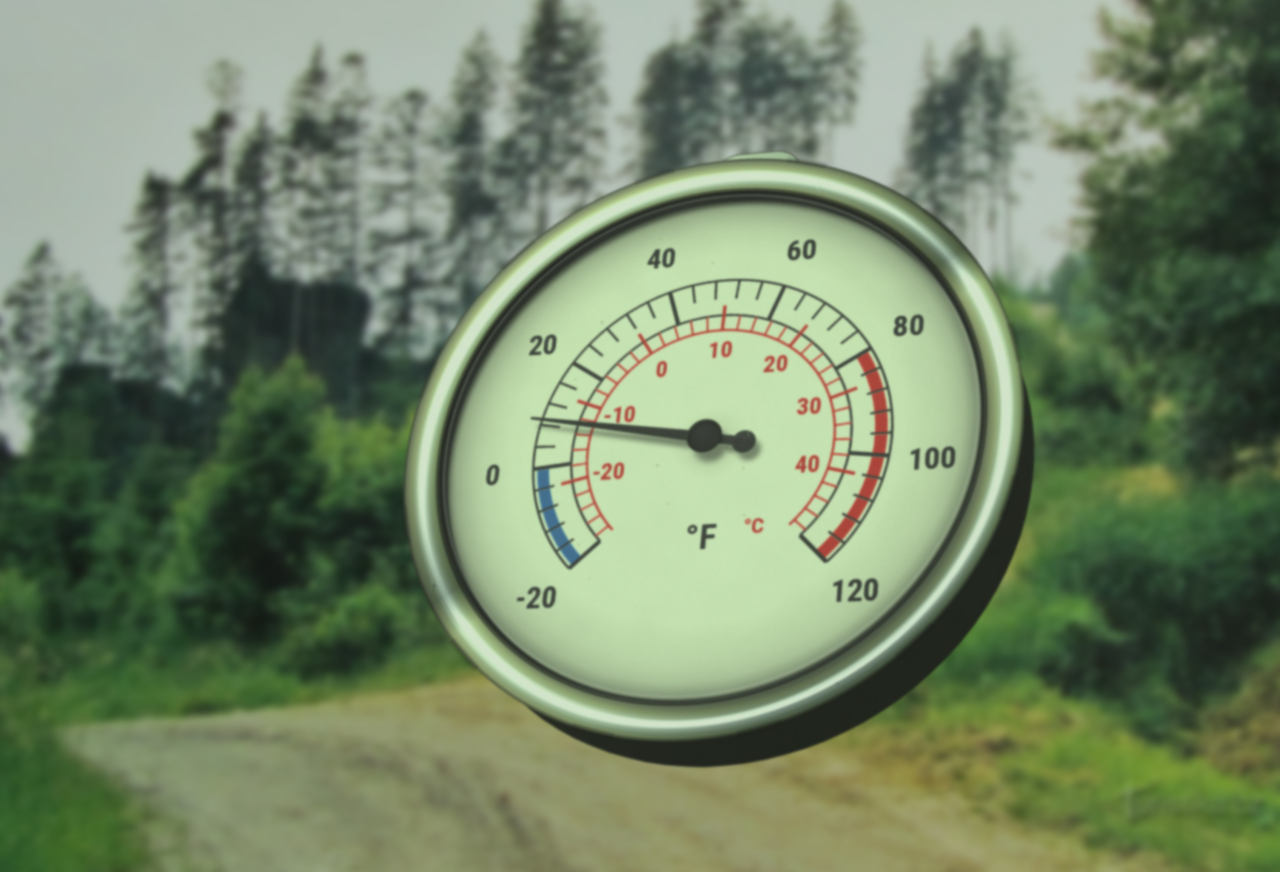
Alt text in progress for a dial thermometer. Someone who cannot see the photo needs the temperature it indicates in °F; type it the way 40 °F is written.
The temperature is 8 °F
